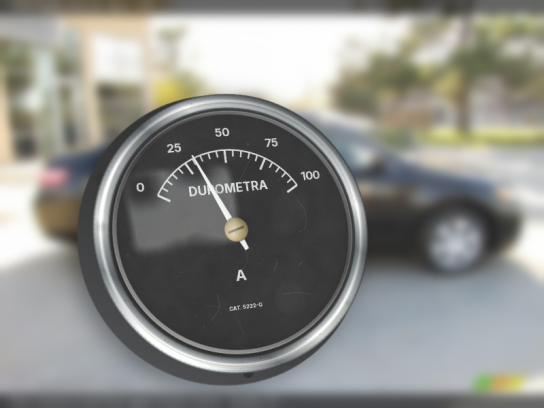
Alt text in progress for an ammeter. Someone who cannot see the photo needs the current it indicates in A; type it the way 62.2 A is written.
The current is 30 A
